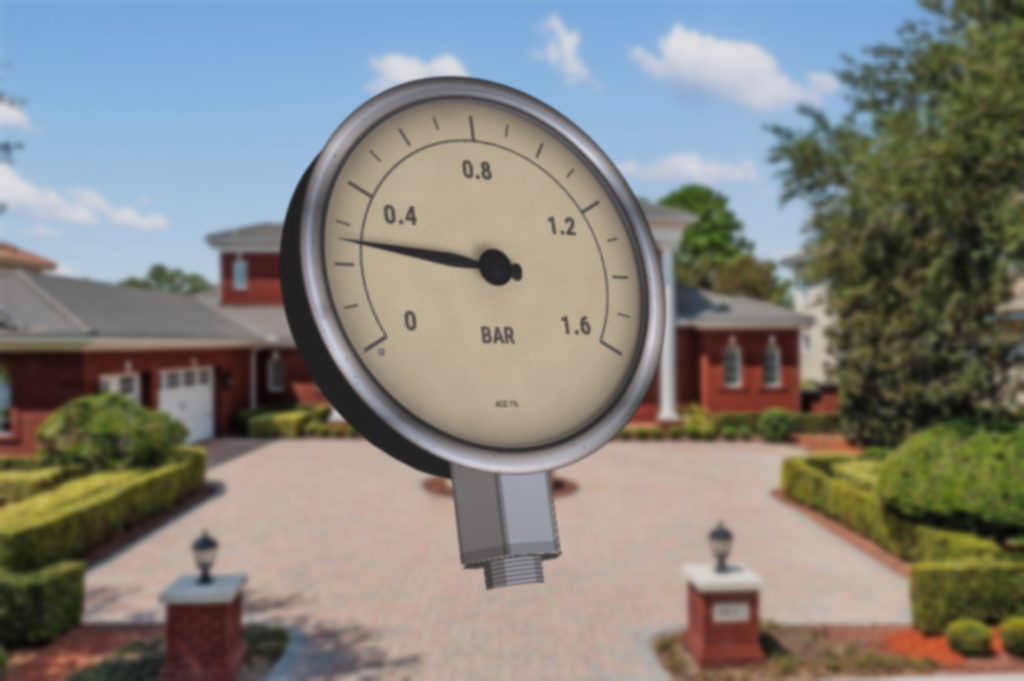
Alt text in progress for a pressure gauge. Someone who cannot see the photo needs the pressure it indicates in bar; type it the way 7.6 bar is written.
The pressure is 0.25 bar
